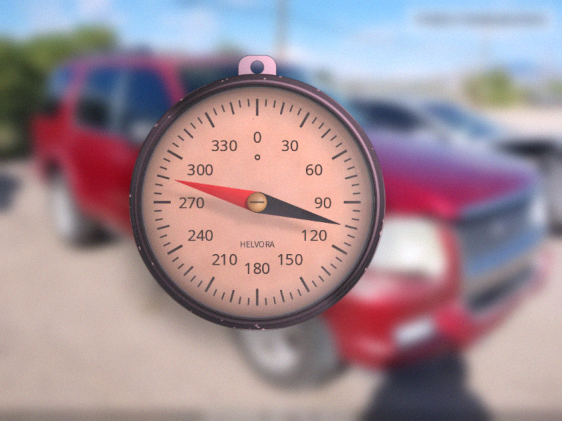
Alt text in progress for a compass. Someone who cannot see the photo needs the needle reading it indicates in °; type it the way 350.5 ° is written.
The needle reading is 285 °
